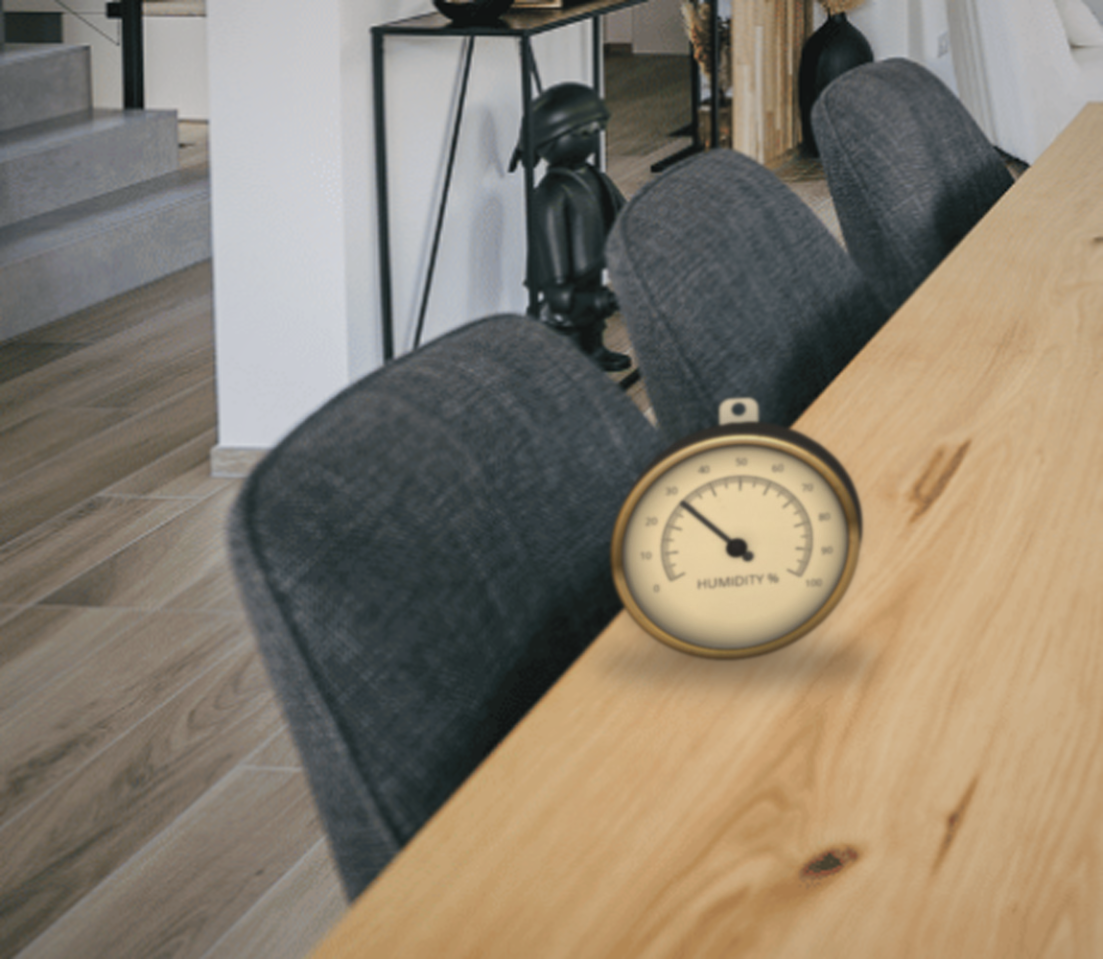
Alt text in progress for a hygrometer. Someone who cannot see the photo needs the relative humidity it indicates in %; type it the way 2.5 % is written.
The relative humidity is 30 %
